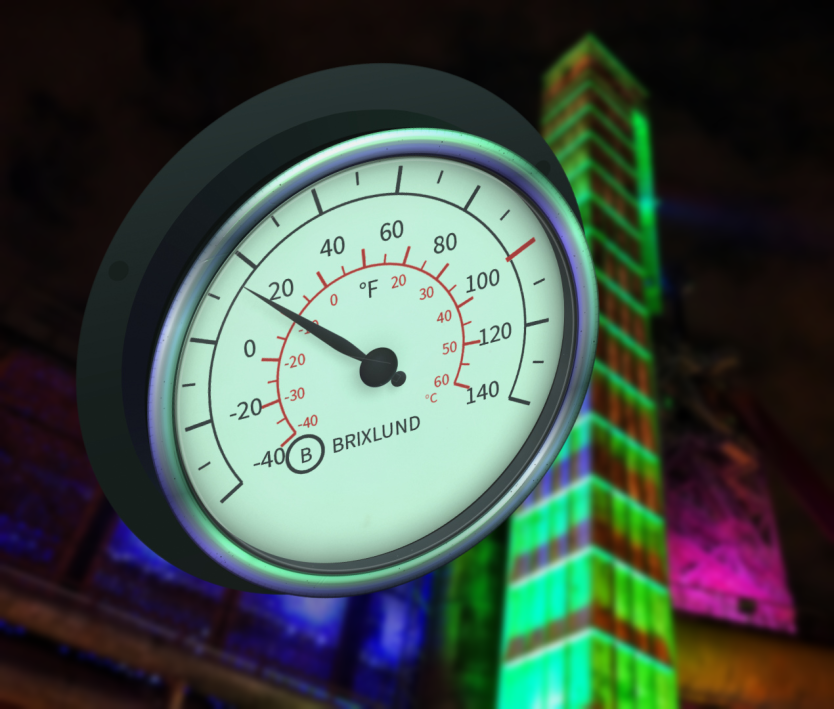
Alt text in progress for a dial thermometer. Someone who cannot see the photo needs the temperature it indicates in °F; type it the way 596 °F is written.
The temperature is 15 °F
